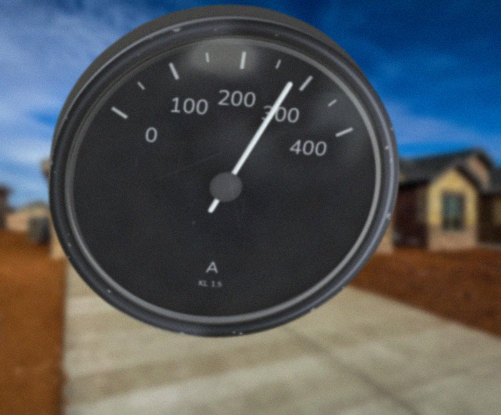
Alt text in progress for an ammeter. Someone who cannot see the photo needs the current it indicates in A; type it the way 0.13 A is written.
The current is 275 A
